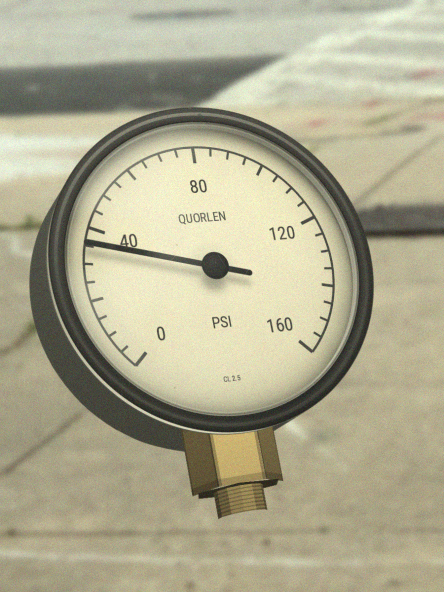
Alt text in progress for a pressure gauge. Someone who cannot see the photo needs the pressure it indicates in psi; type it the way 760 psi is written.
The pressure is 35 psi
